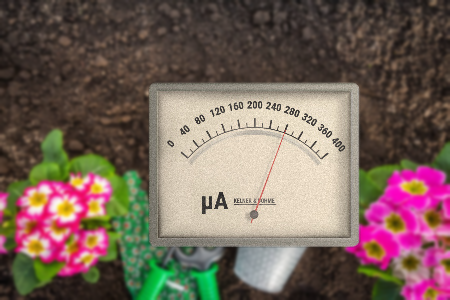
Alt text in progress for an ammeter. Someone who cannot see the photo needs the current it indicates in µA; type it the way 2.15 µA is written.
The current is 280 µA
